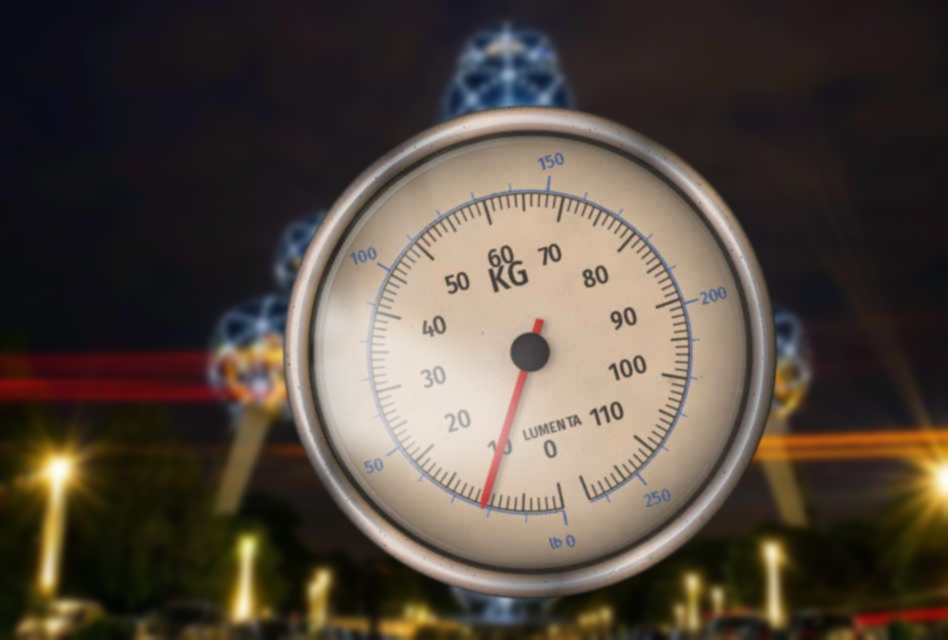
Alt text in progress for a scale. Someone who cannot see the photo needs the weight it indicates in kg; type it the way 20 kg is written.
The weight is 10 kg
